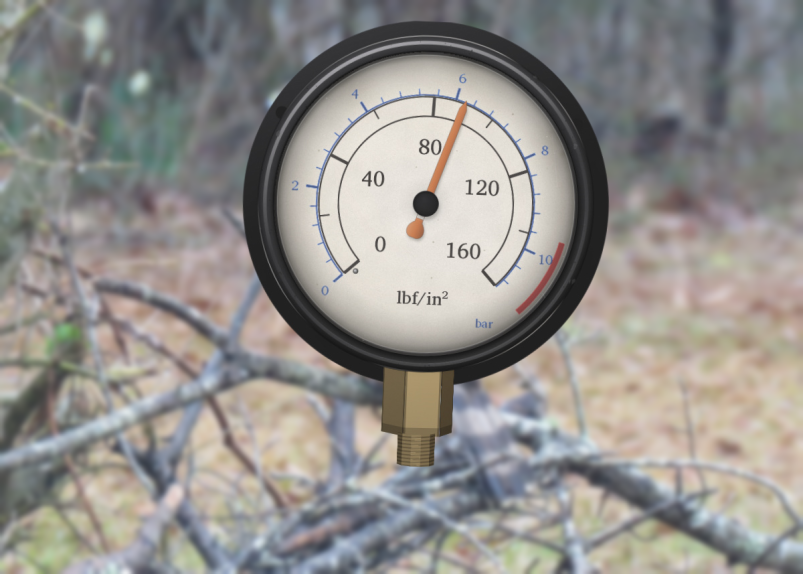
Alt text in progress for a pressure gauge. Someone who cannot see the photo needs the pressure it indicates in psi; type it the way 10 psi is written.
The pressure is 90 psi
